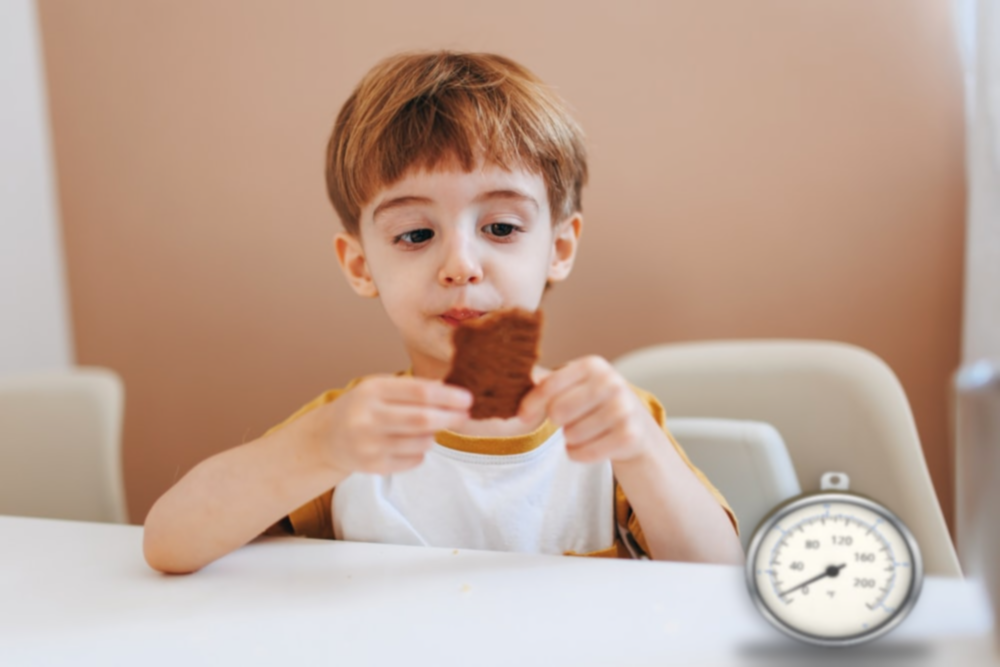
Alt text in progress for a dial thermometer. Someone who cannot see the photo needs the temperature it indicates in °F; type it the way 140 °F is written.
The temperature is 10 °F
